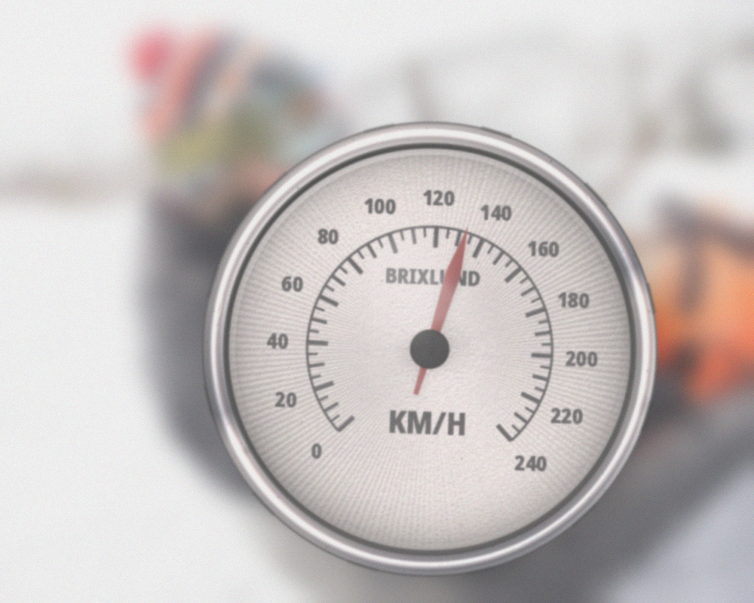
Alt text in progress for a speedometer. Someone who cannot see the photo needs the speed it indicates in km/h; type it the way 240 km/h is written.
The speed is 132.5 km/h
